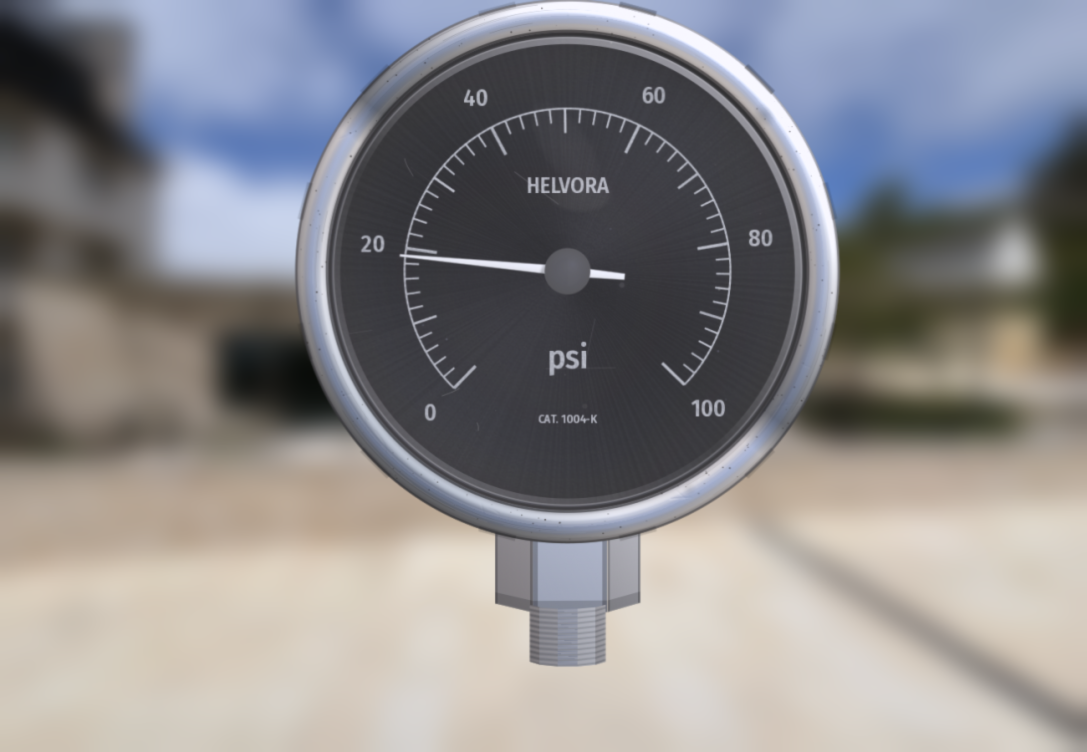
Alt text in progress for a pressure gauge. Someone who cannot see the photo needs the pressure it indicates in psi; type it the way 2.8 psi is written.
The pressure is 19 psi
